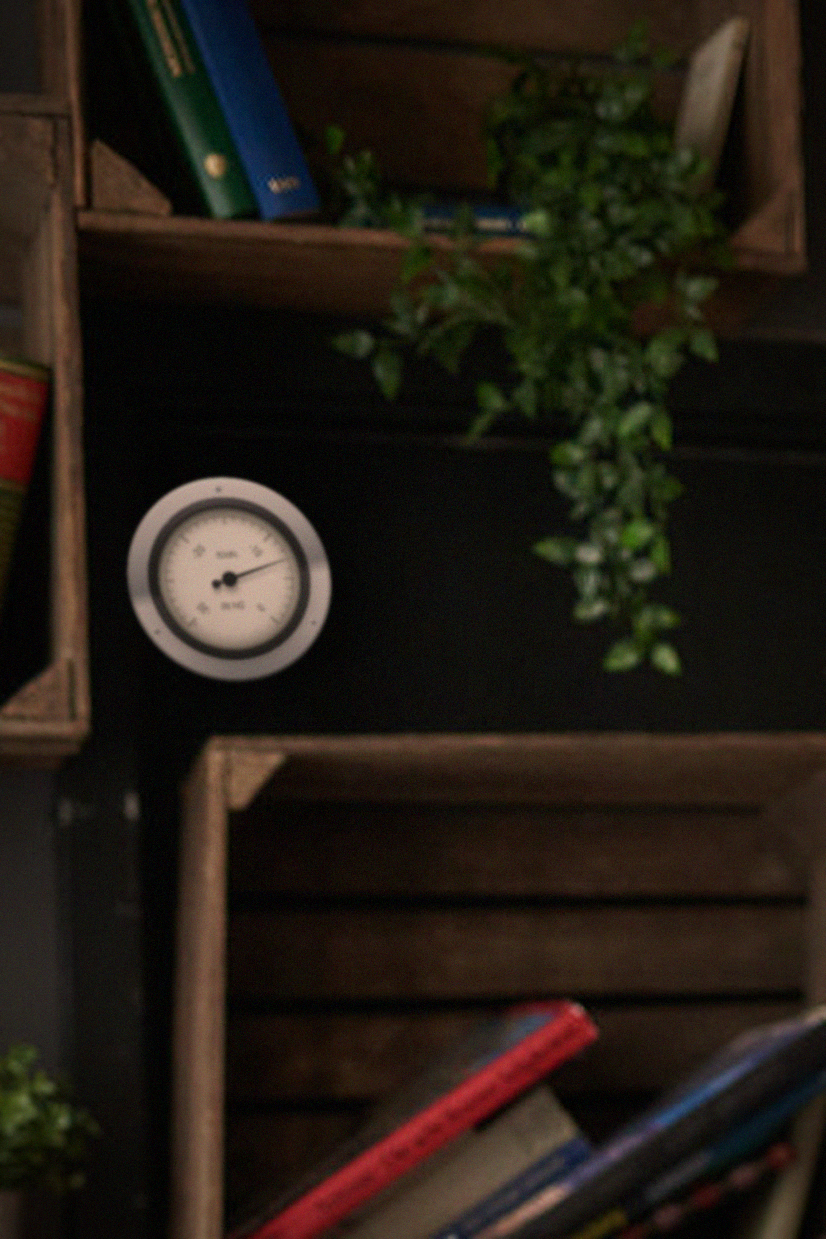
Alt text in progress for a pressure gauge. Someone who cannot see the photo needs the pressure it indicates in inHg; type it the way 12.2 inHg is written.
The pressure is -7 inHg
